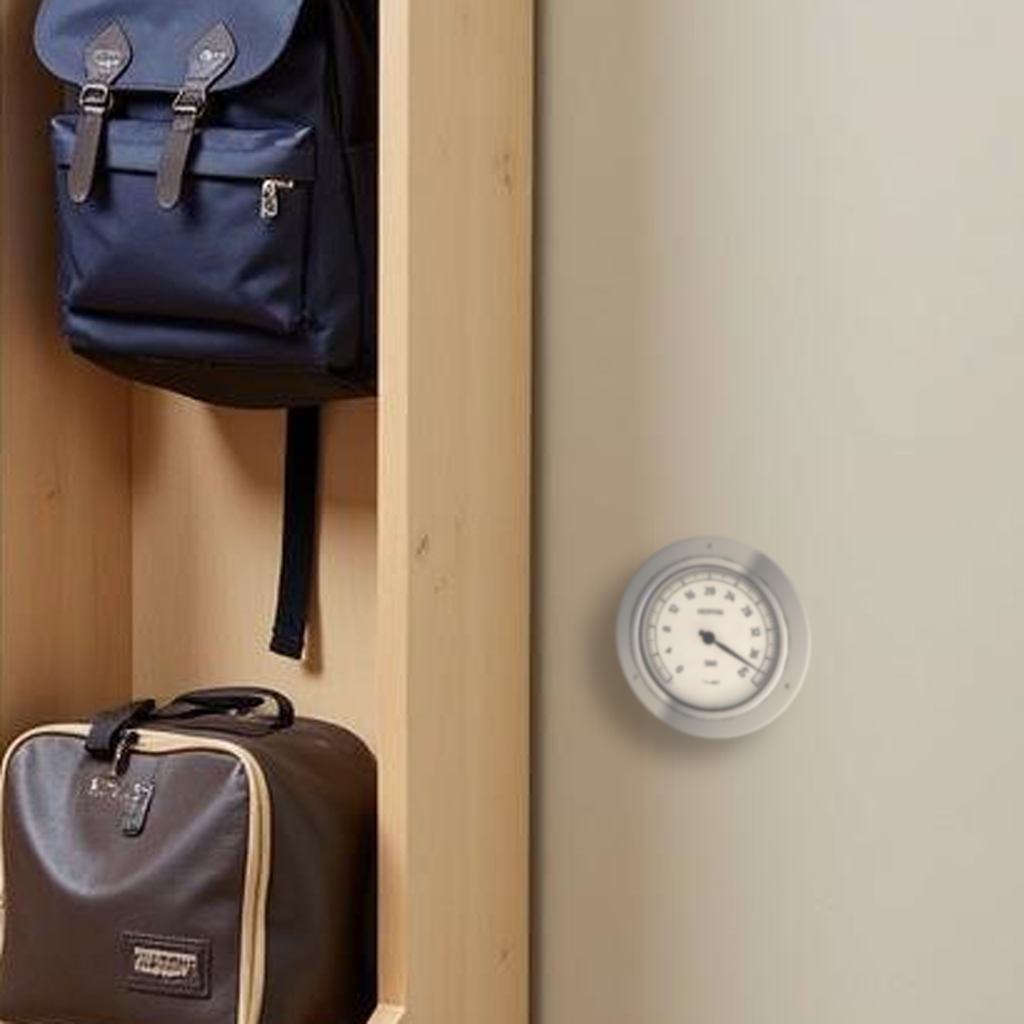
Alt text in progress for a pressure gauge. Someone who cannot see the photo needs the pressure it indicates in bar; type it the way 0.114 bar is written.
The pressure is 38 bar
